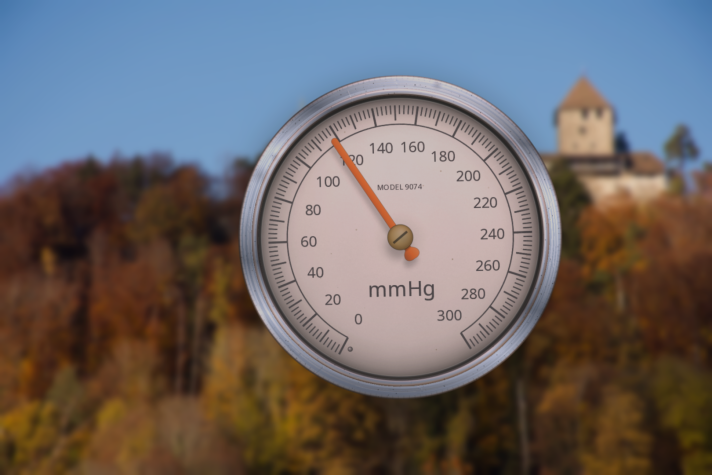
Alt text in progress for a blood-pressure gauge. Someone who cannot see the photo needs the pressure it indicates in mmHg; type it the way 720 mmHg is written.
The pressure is 118 mmHg
